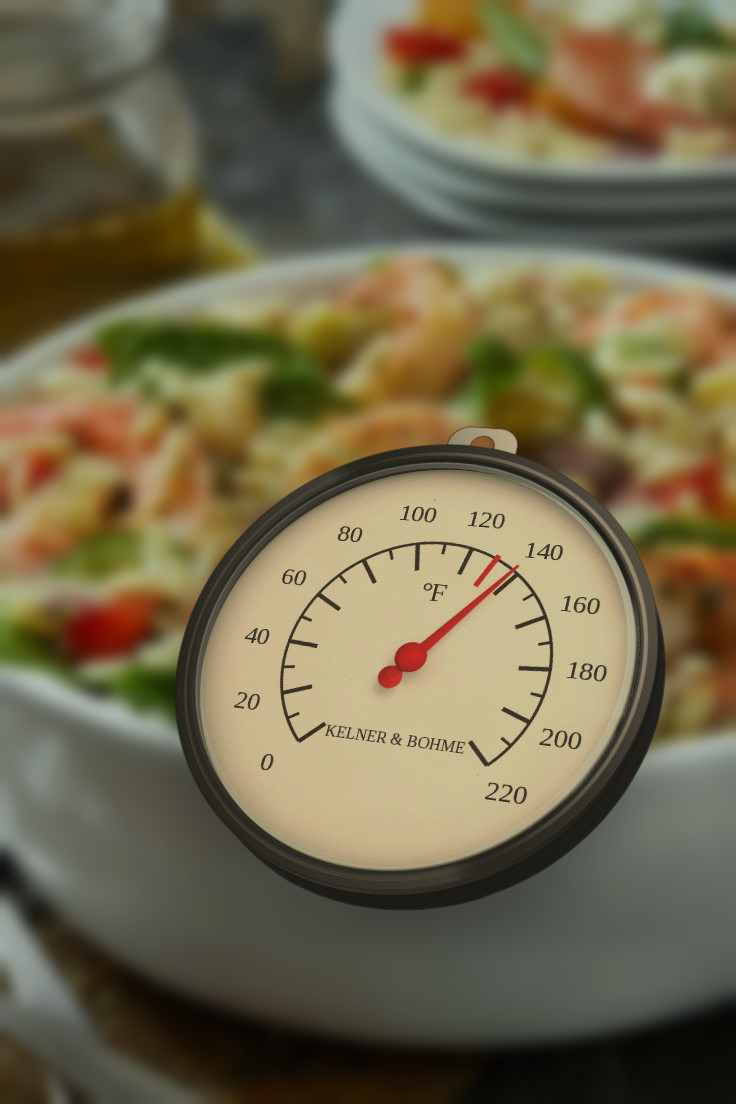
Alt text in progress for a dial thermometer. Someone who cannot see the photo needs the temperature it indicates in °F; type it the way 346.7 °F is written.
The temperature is 140 °F
